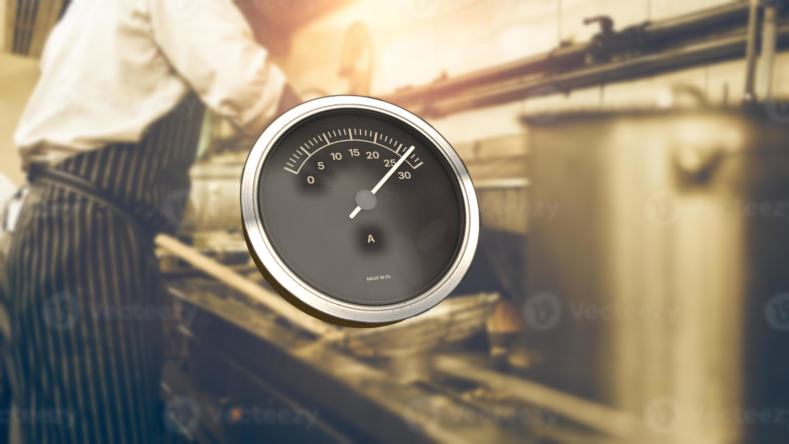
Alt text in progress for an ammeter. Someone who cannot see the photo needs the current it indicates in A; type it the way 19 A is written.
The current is 27 A
